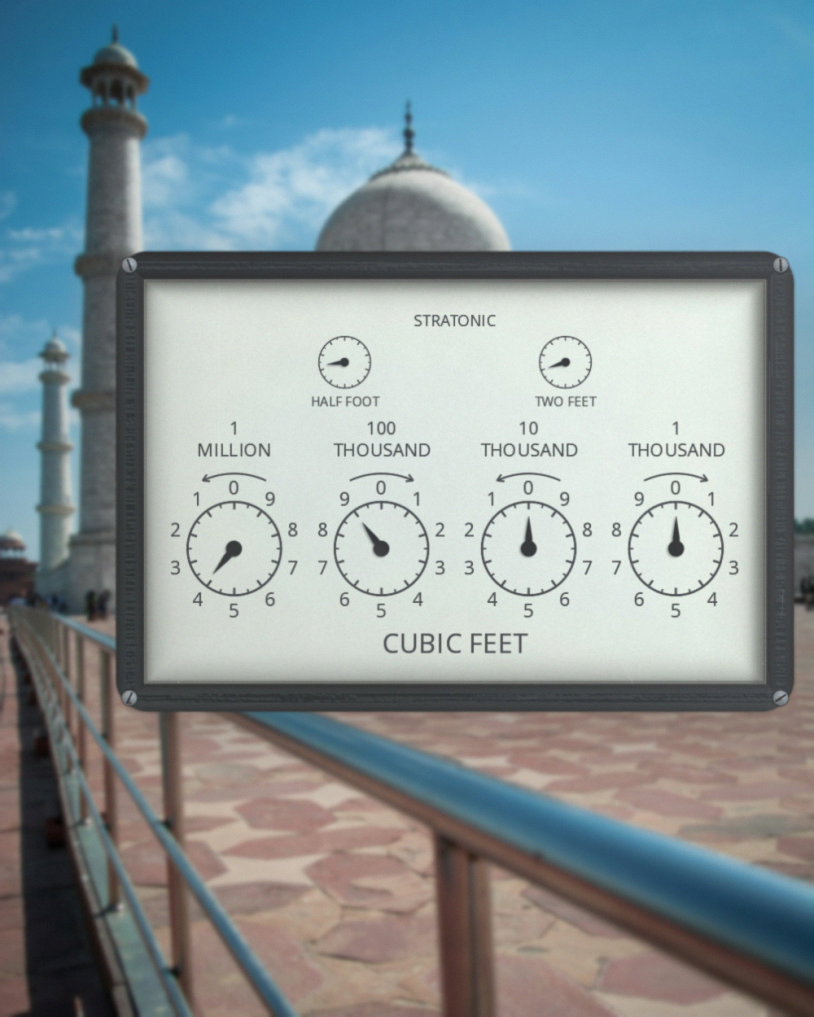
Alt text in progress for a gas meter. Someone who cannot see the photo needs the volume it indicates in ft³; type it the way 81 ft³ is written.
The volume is 390000 ft³
